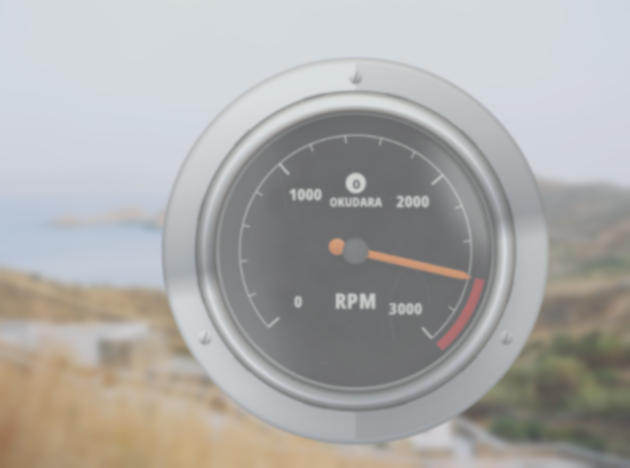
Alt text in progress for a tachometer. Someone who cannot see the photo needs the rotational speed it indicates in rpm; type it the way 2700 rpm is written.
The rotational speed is 2600 rpm
